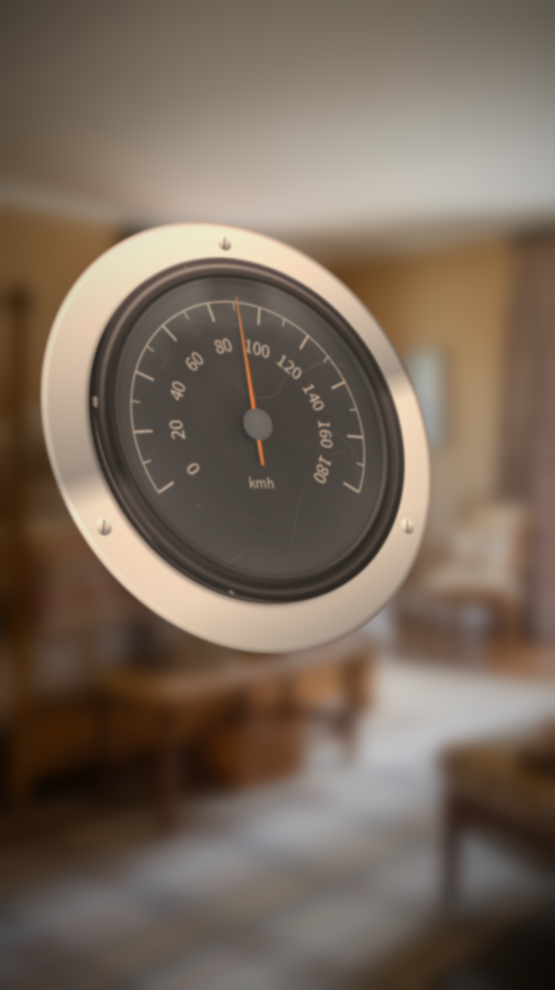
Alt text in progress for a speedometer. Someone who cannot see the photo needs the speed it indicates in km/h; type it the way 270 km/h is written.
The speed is 90 km/h
